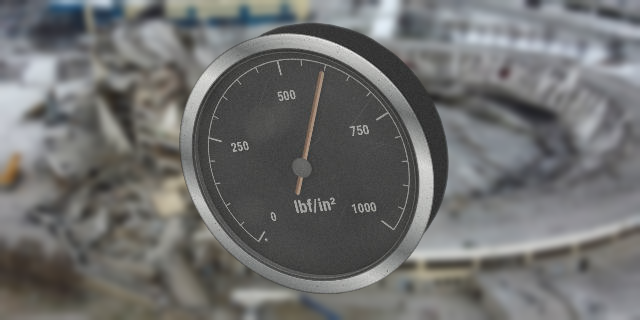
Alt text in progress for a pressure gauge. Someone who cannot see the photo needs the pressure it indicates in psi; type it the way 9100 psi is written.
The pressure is 600 psi
